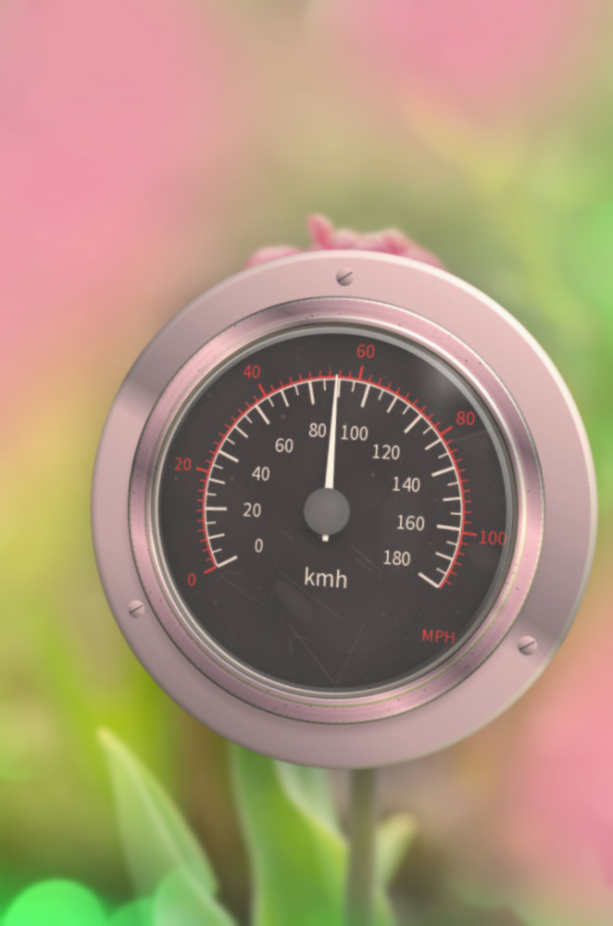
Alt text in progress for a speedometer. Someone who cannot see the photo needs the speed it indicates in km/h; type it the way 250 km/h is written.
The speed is 90 km/h
